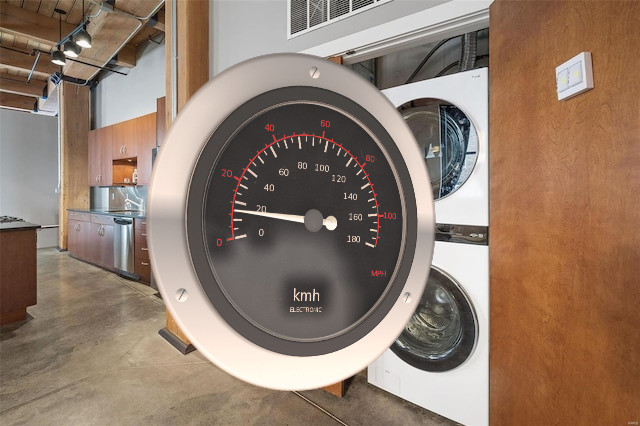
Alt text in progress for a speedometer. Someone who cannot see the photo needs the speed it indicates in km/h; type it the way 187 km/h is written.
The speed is 15 km/h
